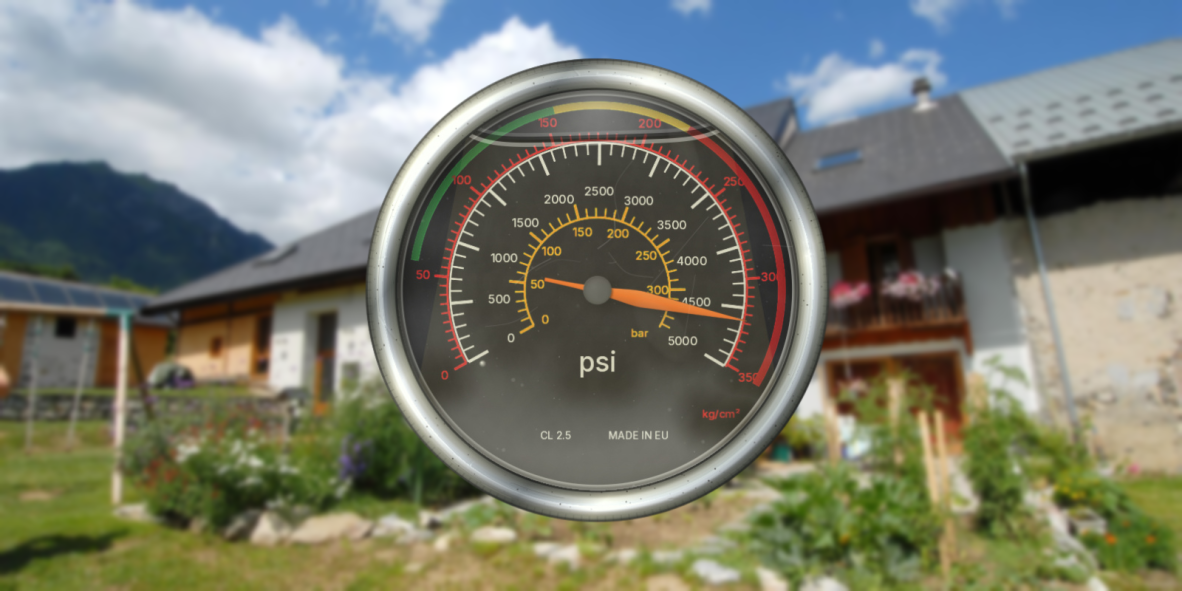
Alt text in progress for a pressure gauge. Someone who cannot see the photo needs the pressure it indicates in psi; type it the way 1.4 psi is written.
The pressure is 4600 psi
